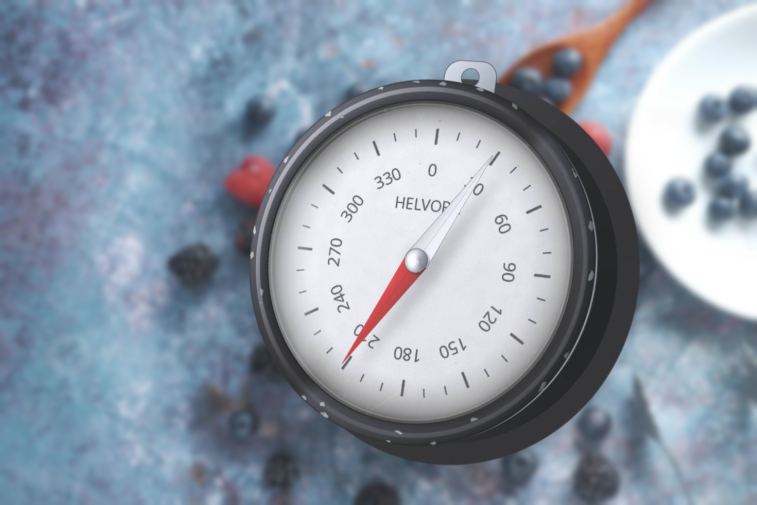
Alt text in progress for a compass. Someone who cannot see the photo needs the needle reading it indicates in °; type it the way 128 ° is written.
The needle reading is 210 °
